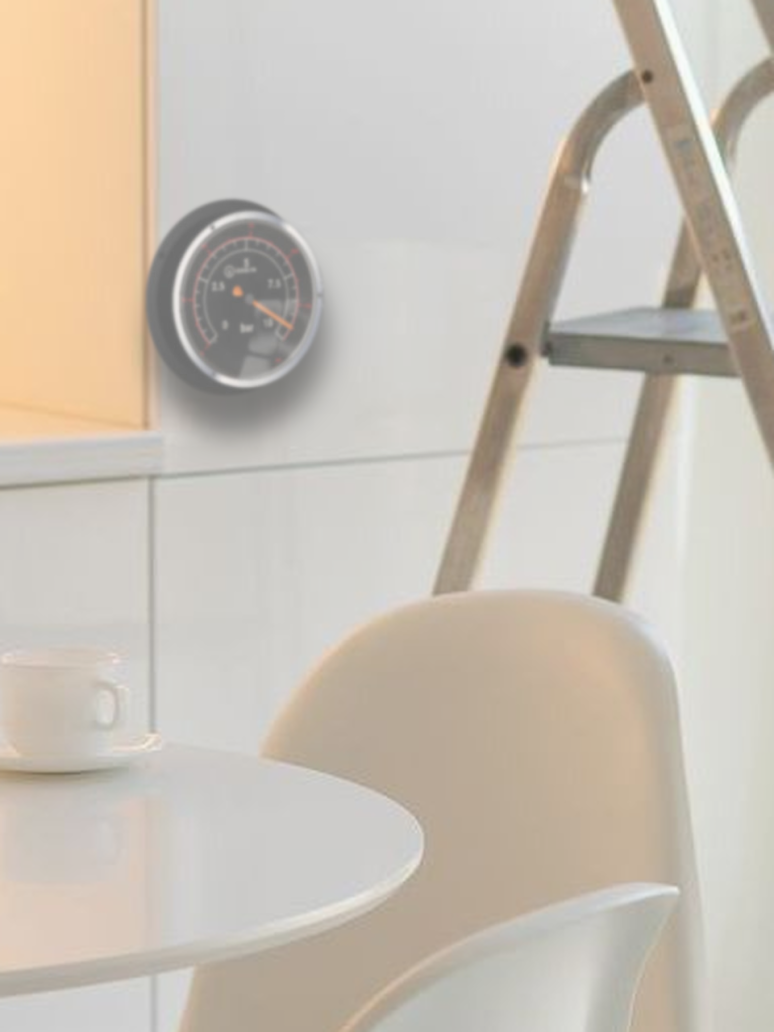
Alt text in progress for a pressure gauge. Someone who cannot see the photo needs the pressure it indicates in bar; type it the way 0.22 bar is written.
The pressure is 9.5 bar
